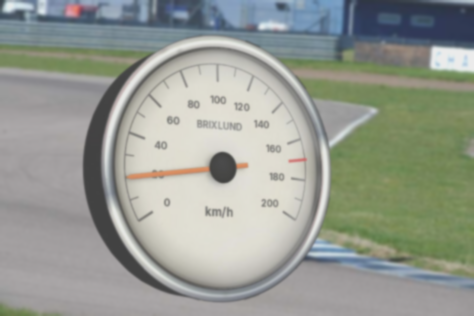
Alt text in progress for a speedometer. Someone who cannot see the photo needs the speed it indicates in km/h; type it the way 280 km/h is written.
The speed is 20 km/h
